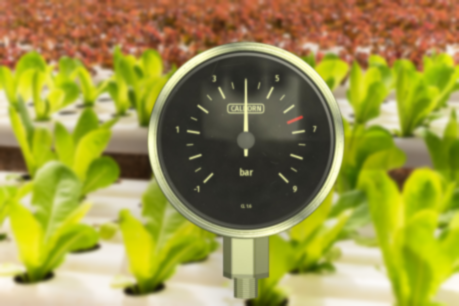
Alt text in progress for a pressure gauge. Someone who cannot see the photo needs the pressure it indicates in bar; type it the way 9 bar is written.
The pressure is 4 bar
